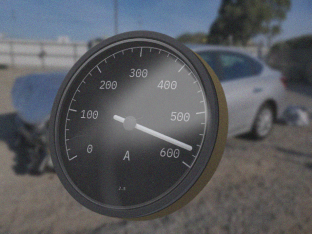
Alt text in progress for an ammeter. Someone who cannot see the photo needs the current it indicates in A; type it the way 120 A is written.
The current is 570 A
